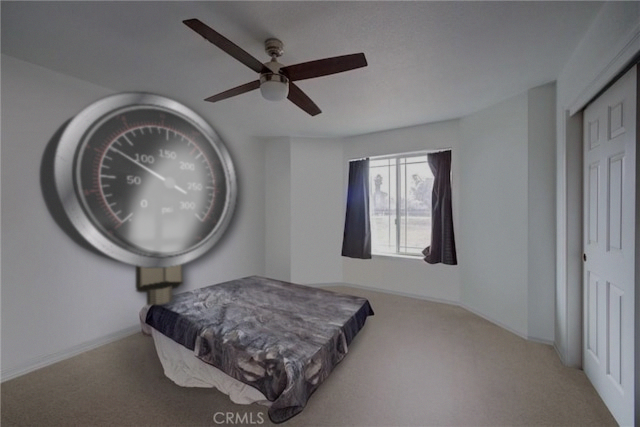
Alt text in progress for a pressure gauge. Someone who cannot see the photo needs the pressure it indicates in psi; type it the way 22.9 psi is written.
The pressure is 80 psi
